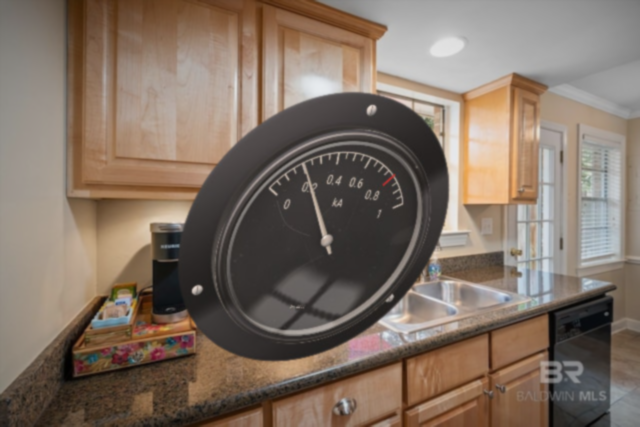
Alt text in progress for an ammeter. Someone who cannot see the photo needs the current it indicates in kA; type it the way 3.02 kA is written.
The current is 0.2 kA
